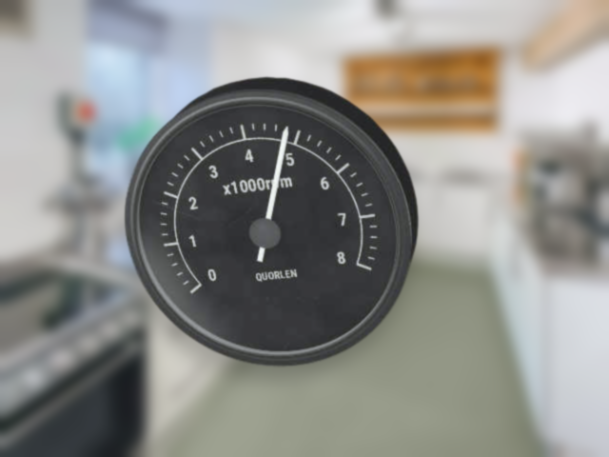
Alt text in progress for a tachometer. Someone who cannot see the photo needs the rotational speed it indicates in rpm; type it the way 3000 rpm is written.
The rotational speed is 4800 rpm
